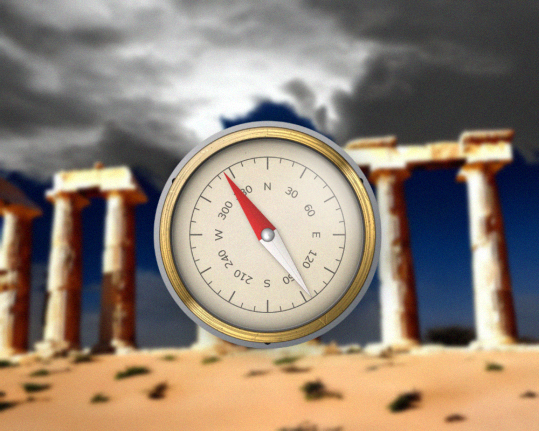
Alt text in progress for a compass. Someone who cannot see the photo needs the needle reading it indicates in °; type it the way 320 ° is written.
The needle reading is 325 °
